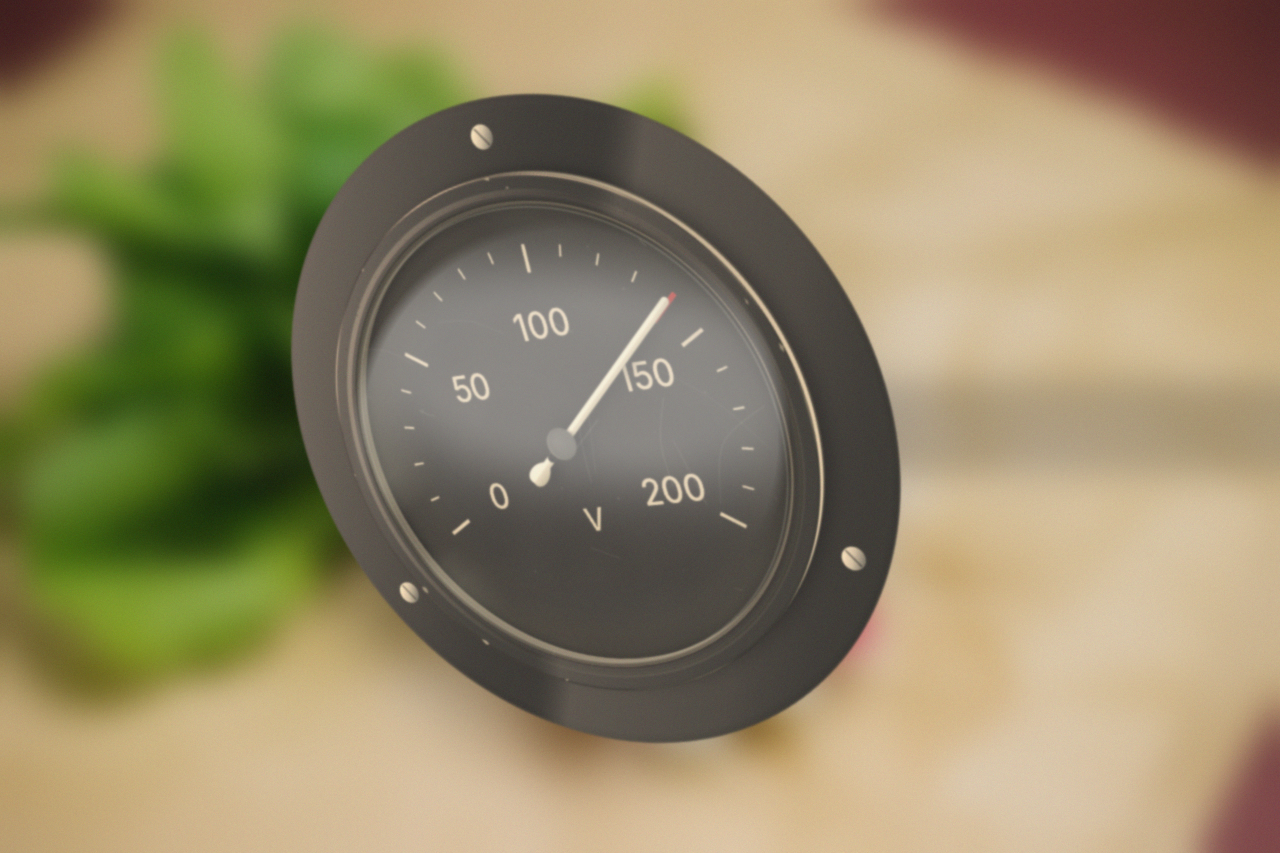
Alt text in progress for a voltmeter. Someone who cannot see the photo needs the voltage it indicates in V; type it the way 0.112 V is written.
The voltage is 140 V
